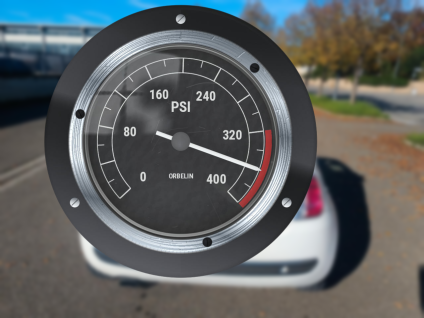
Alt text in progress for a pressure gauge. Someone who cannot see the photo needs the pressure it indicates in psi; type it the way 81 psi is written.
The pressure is 360 psi
